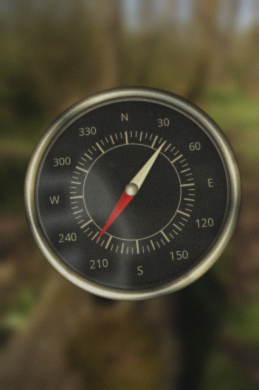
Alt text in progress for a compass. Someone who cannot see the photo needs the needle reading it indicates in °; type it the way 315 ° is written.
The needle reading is 220 °
